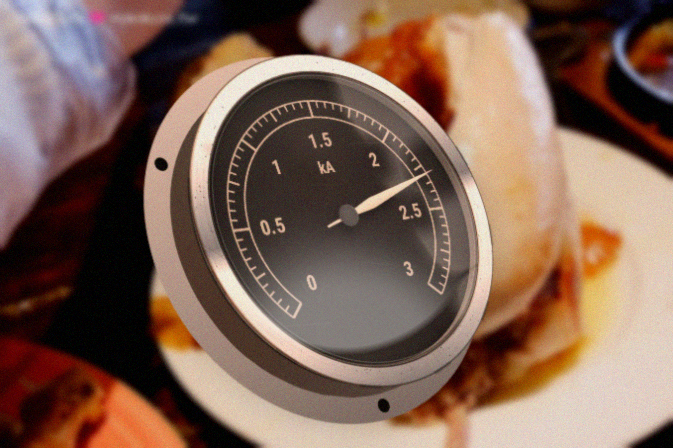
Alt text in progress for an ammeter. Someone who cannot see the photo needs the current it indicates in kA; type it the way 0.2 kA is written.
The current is 2.3 kA
